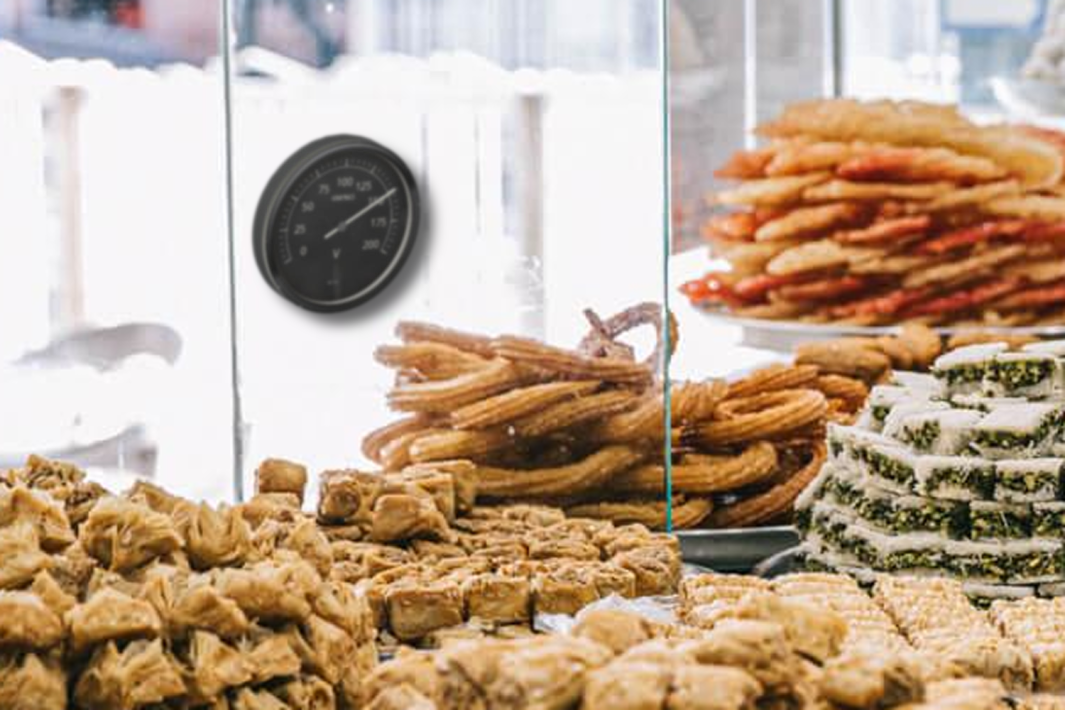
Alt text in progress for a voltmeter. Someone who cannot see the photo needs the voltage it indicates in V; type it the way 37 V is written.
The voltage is 150 V
